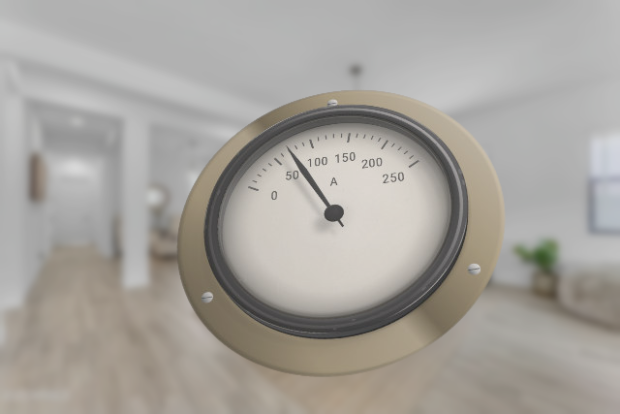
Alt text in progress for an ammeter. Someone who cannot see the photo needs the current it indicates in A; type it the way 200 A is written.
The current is 70 A
